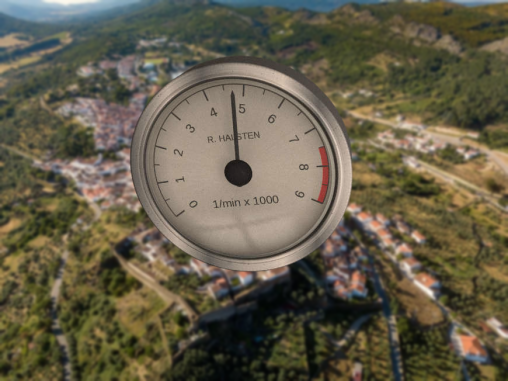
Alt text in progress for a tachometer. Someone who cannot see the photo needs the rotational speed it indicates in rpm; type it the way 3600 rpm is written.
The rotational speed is 4750 rpm
